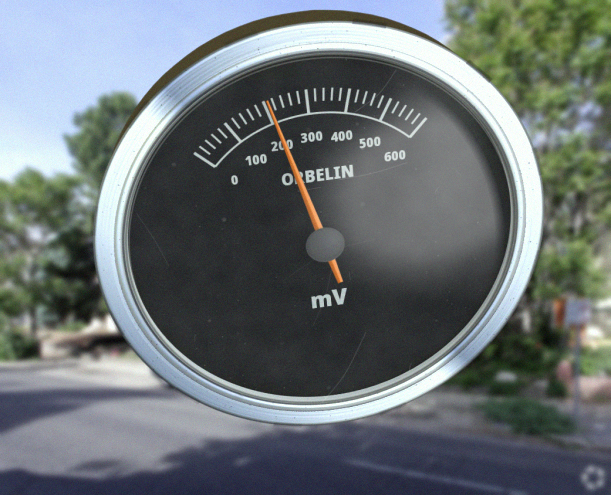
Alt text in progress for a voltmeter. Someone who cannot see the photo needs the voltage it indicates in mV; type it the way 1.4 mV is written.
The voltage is 210 mV
